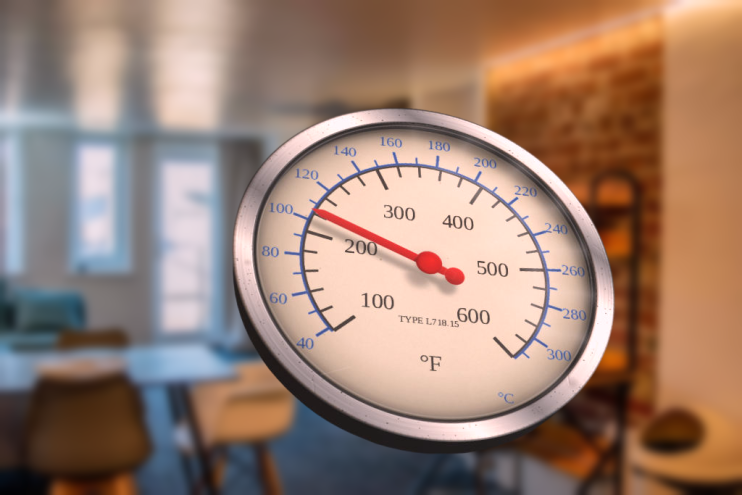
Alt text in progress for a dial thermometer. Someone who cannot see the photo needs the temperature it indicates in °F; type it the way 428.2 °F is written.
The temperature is 220 °F
